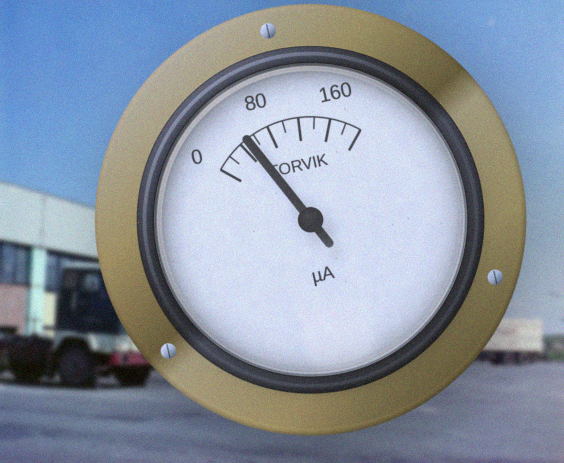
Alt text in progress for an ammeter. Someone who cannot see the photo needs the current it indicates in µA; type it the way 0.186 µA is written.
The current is 50 µA
